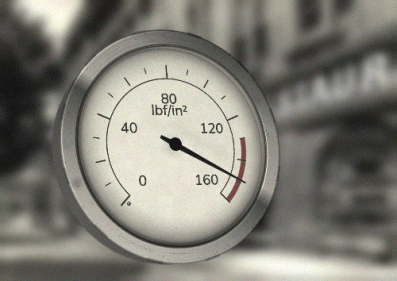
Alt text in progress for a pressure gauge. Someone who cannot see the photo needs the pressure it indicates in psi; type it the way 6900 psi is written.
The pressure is 150 psi
